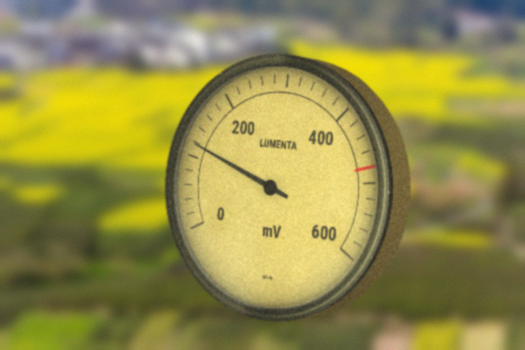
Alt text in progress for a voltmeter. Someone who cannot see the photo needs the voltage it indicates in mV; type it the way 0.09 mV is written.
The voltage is 120 mV
